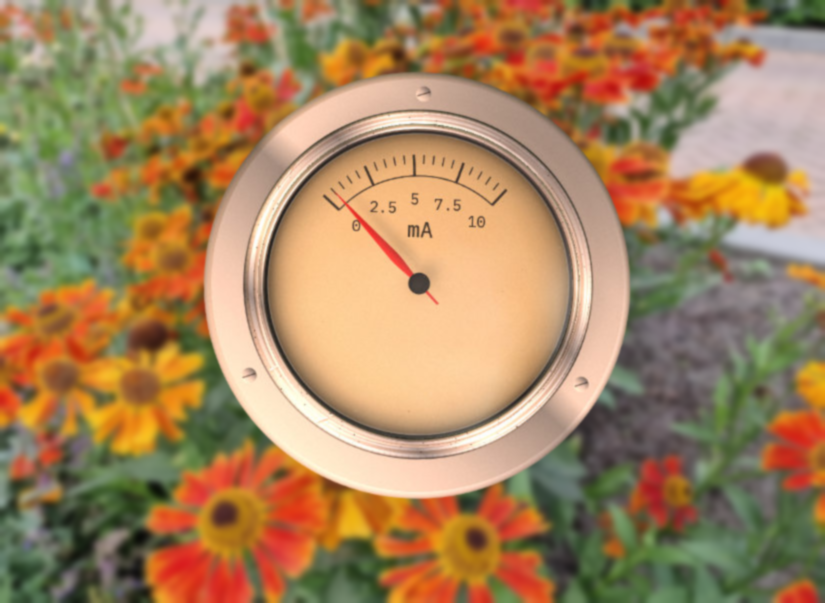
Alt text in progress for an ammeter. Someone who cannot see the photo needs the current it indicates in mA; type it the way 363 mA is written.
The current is 0.5 mA
